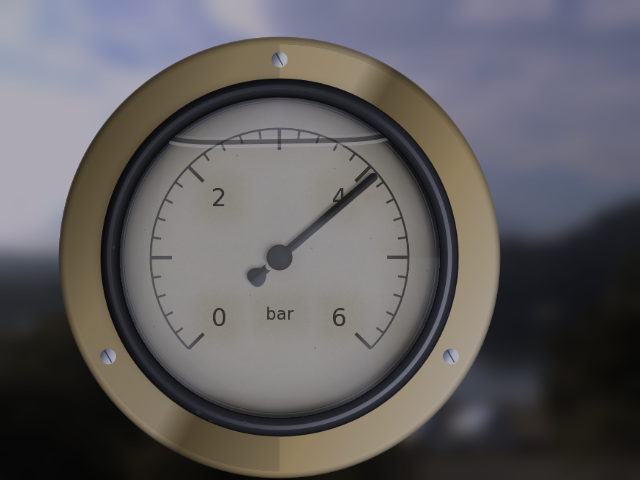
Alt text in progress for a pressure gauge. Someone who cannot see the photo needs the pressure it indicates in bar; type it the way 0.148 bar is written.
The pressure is 4.1 bar
